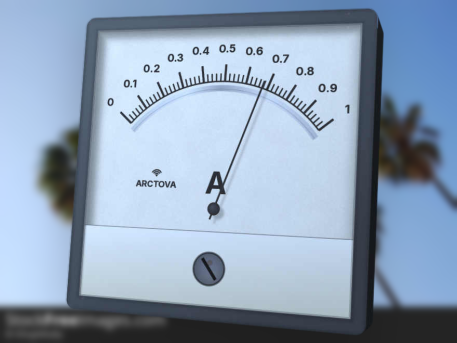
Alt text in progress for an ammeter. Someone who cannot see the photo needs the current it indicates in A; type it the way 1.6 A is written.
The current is 0.68 A
